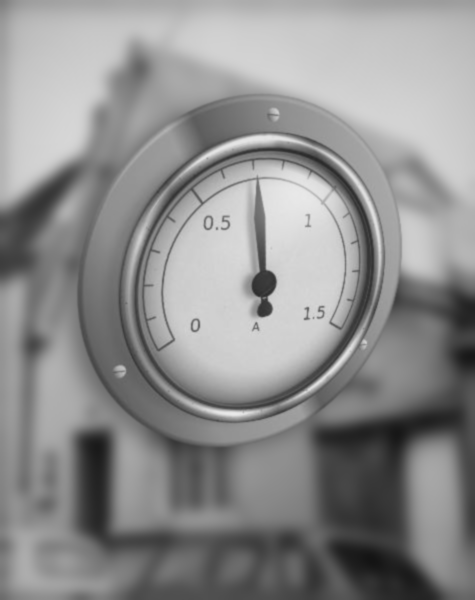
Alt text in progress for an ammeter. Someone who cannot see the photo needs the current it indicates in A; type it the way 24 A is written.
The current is 0.7 A
